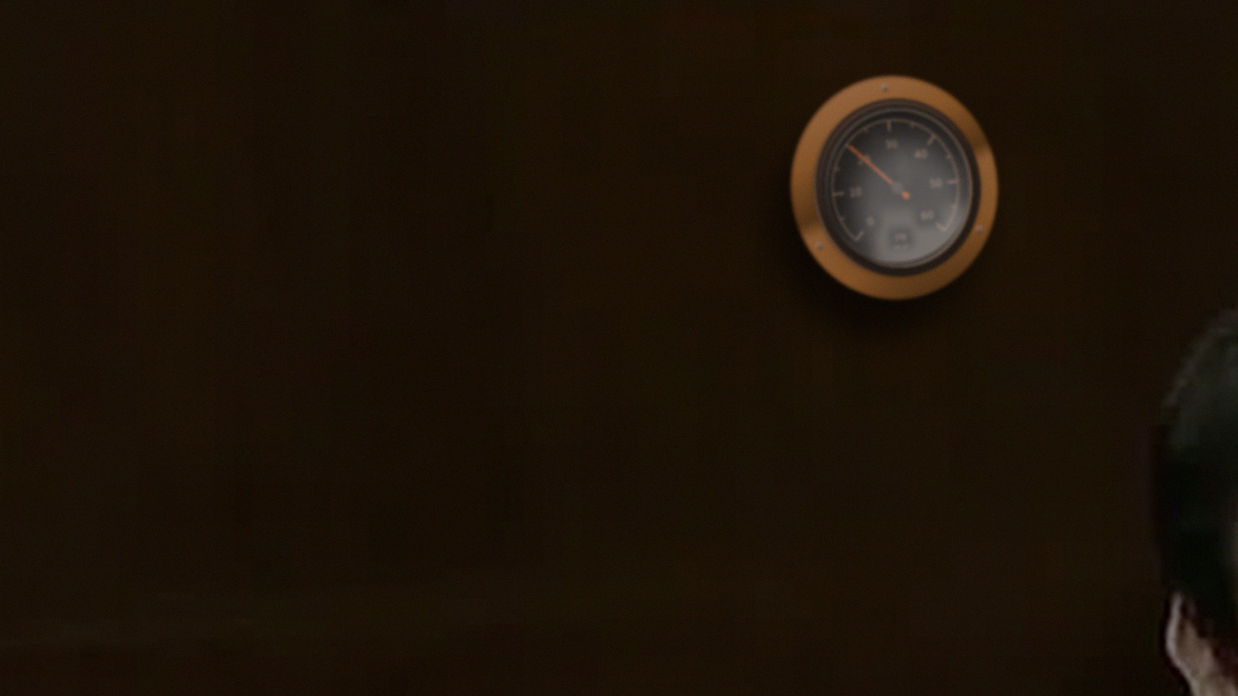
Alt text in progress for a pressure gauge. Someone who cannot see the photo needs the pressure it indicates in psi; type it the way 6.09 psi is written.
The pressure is 20 psi
